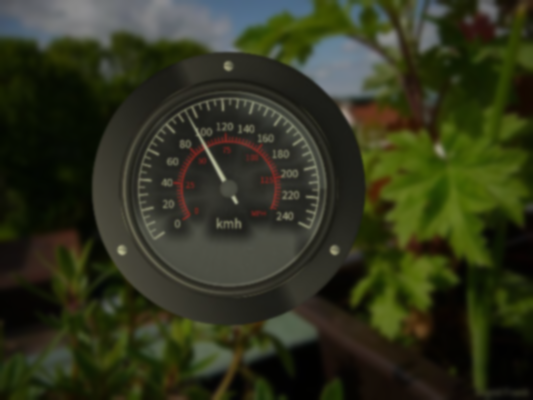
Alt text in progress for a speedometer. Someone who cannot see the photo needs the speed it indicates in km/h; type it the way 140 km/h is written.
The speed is 95 km/h
